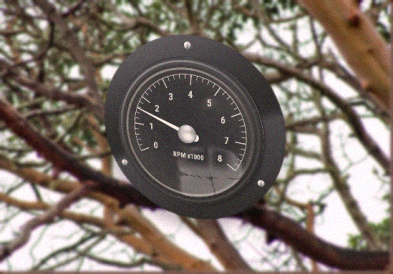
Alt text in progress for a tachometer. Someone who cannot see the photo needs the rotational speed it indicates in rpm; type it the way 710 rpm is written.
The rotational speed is 1600 rpm
